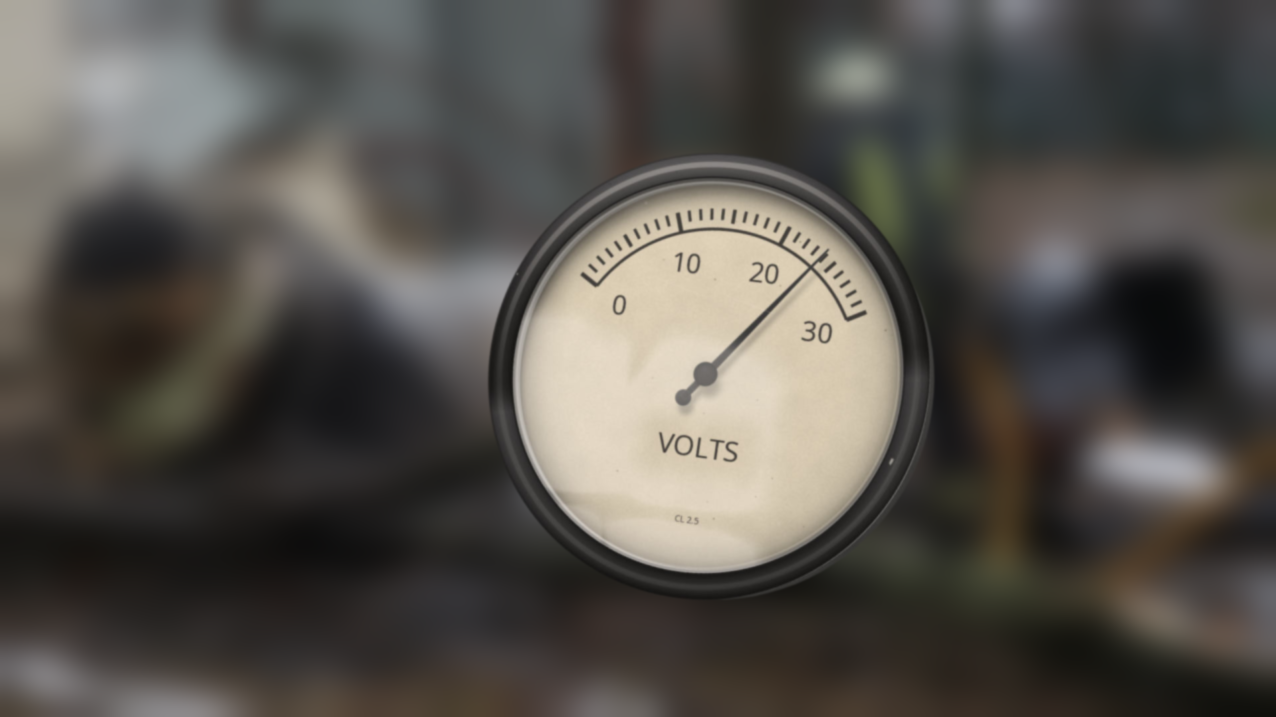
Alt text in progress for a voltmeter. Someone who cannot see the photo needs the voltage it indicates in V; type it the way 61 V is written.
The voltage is 24 V
